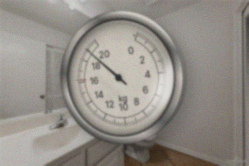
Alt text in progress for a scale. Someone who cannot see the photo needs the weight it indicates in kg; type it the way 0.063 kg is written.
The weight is 19 kg
